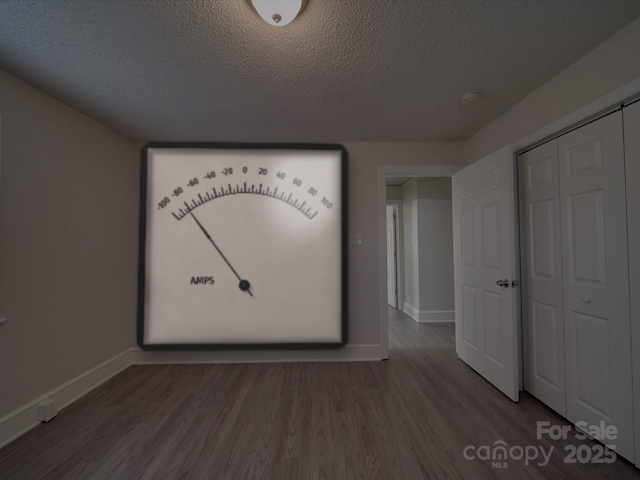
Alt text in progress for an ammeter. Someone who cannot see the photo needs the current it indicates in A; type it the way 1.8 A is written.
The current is -80 A
